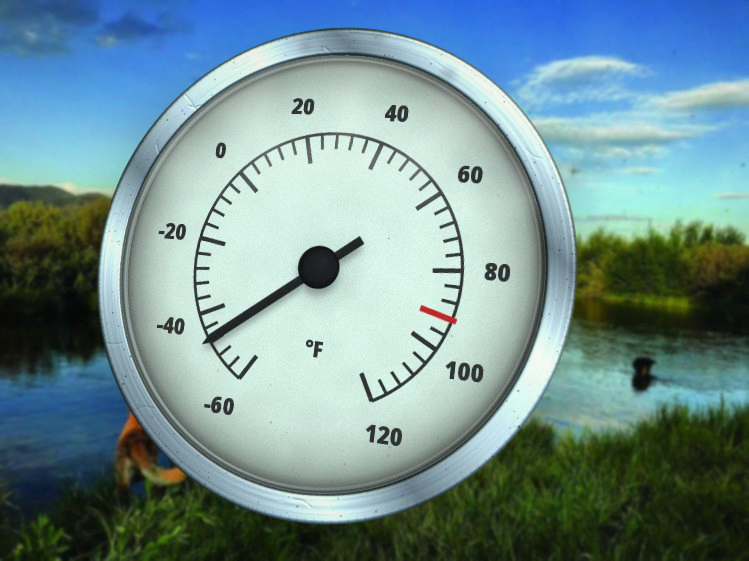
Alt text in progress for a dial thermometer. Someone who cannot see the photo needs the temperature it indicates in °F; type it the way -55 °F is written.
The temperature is -48 °F
